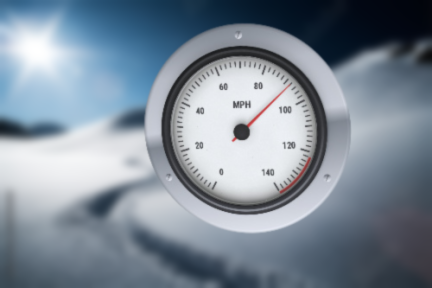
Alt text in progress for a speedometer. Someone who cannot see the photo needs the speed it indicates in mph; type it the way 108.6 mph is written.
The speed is 92 mph
